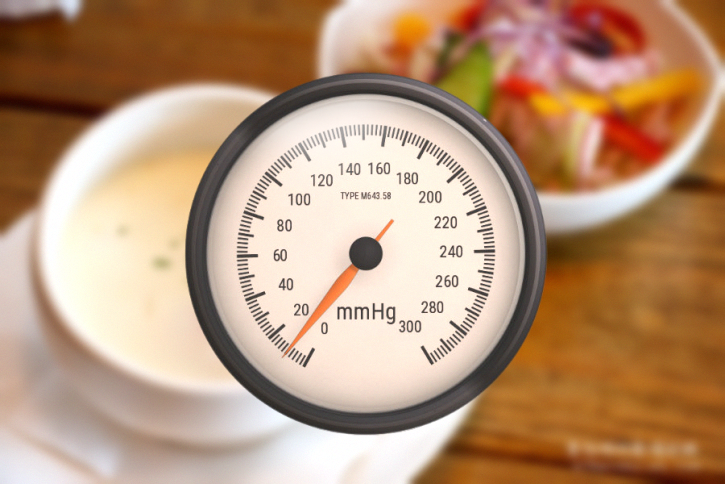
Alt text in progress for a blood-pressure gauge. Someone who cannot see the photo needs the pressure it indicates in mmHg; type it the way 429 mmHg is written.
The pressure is 10 mmHg
